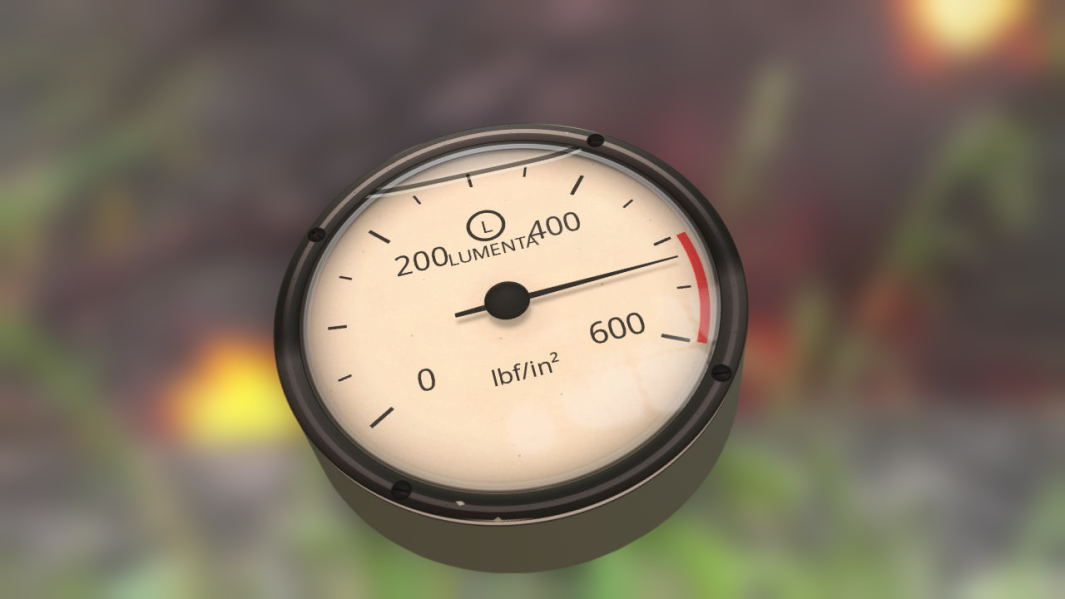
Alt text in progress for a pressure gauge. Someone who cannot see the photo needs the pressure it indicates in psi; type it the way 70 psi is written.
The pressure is 525 psi
